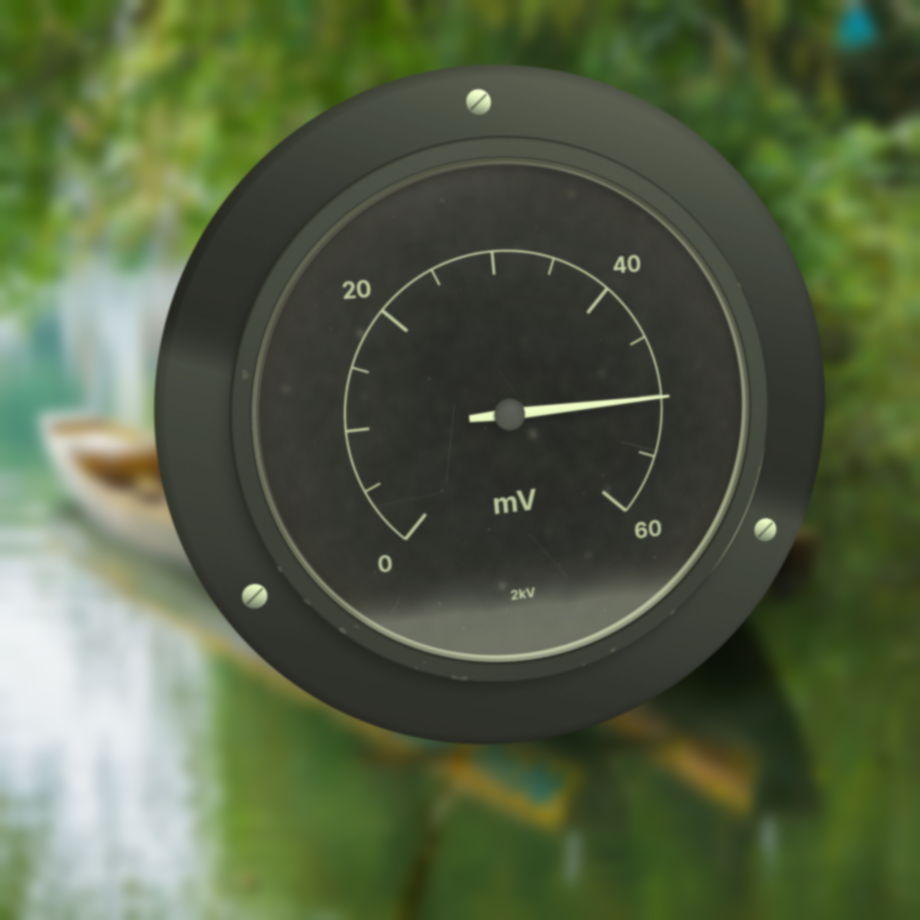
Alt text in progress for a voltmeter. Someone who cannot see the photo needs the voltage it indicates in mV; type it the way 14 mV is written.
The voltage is 50 mV
